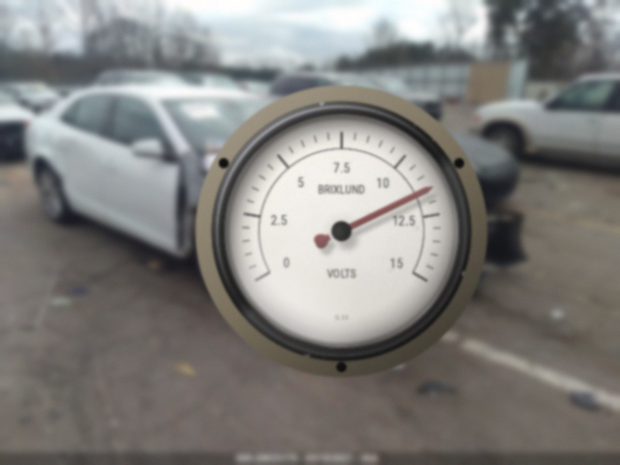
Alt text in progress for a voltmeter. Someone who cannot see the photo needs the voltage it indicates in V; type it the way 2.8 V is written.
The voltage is 11.5 V
